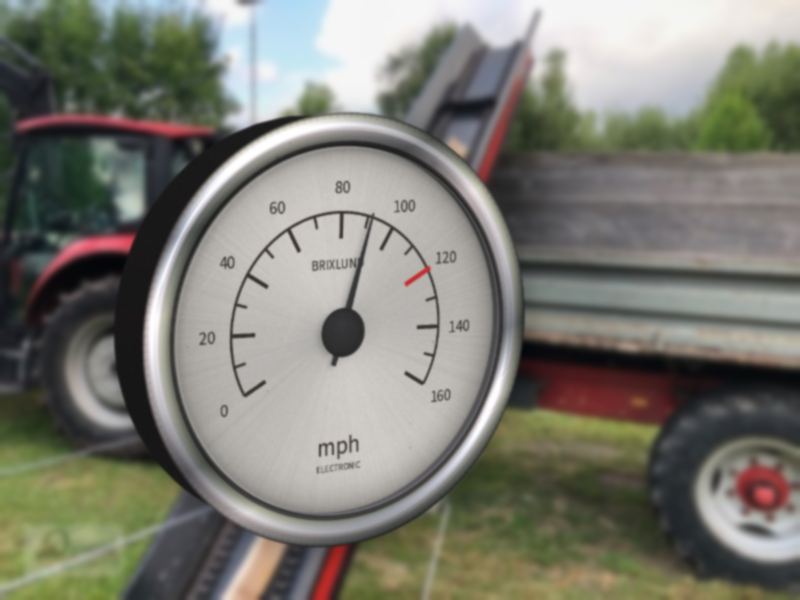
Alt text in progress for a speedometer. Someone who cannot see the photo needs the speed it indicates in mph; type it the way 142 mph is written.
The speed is 90 mph
